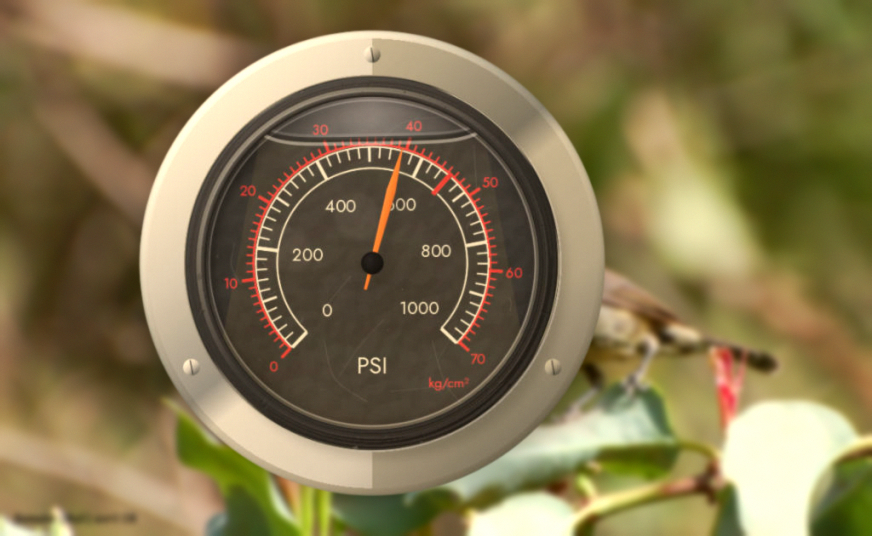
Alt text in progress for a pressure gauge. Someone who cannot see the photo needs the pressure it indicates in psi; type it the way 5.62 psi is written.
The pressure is 560 psi
